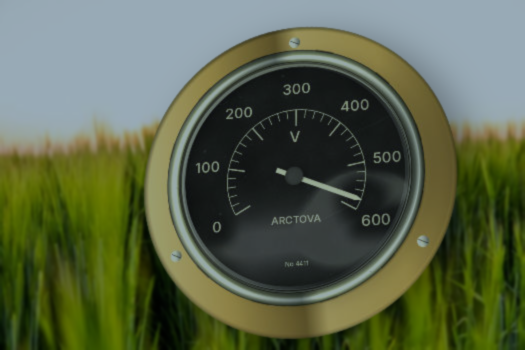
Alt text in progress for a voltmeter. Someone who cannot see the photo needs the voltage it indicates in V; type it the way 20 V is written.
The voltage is 580 V
